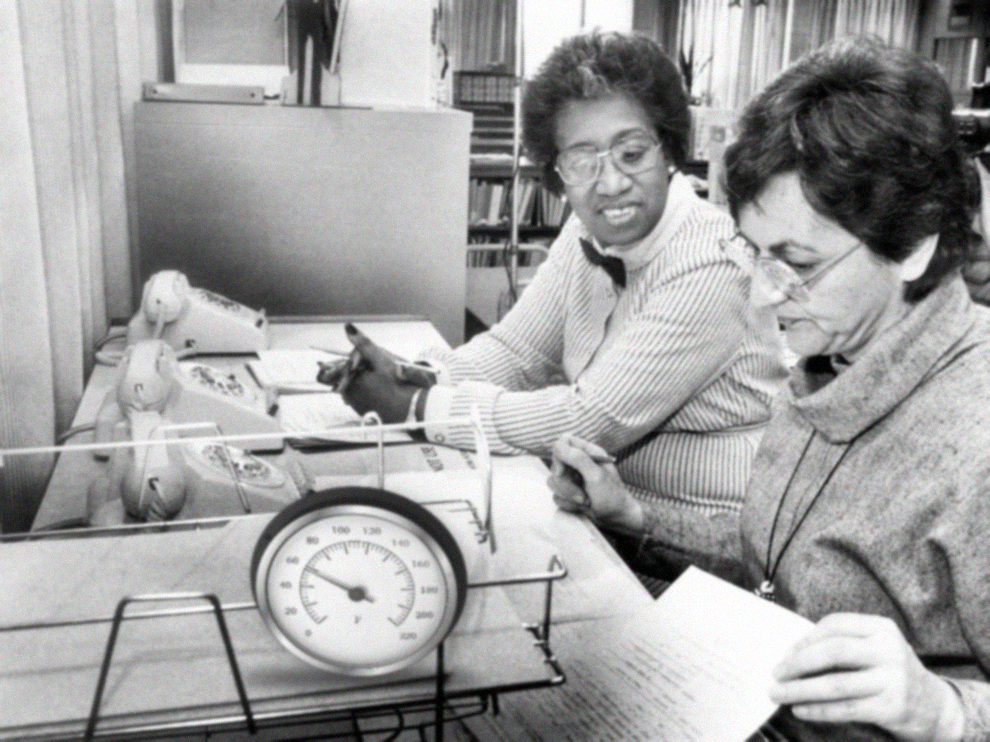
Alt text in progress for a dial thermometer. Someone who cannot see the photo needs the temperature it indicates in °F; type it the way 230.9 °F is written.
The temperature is 60 °F
